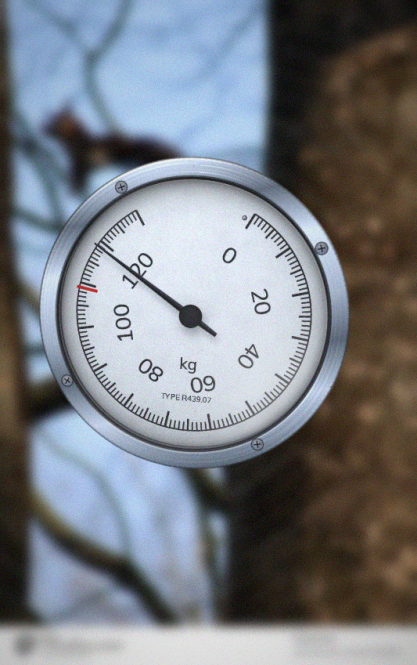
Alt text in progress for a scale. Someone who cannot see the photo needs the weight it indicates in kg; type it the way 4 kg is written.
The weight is 119 kg
